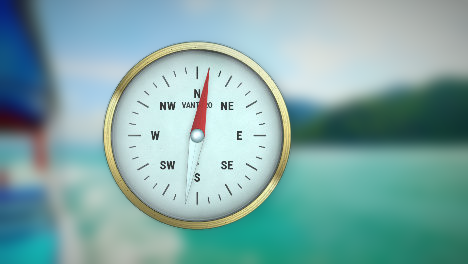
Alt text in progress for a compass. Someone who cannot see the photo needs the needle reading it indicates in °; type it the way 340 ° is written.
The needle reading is 10 °
